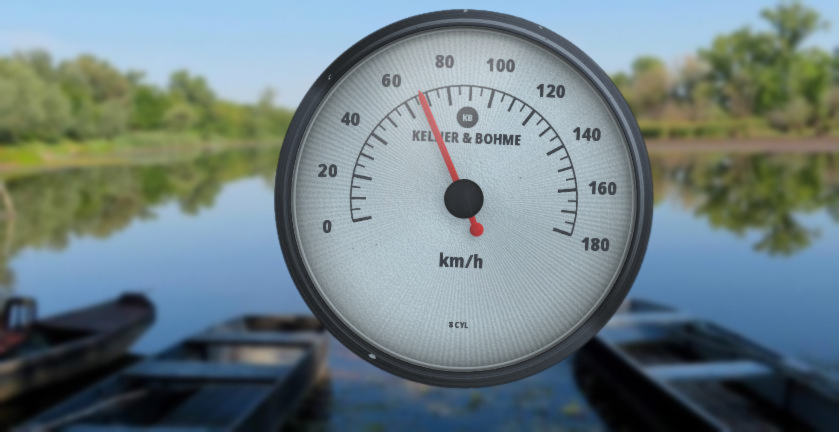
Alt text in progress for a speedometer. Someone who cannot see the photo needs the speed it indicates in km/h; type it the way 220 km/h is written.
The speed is 67.5 km/h
